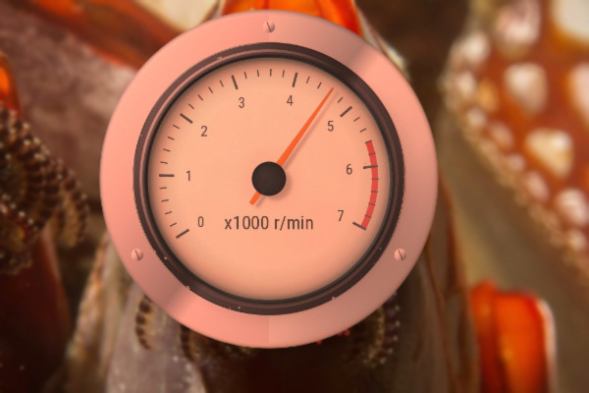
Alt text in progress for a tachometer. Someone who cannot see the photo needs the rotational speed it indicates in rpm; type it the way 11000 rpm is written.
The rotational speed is 4600 rpm
